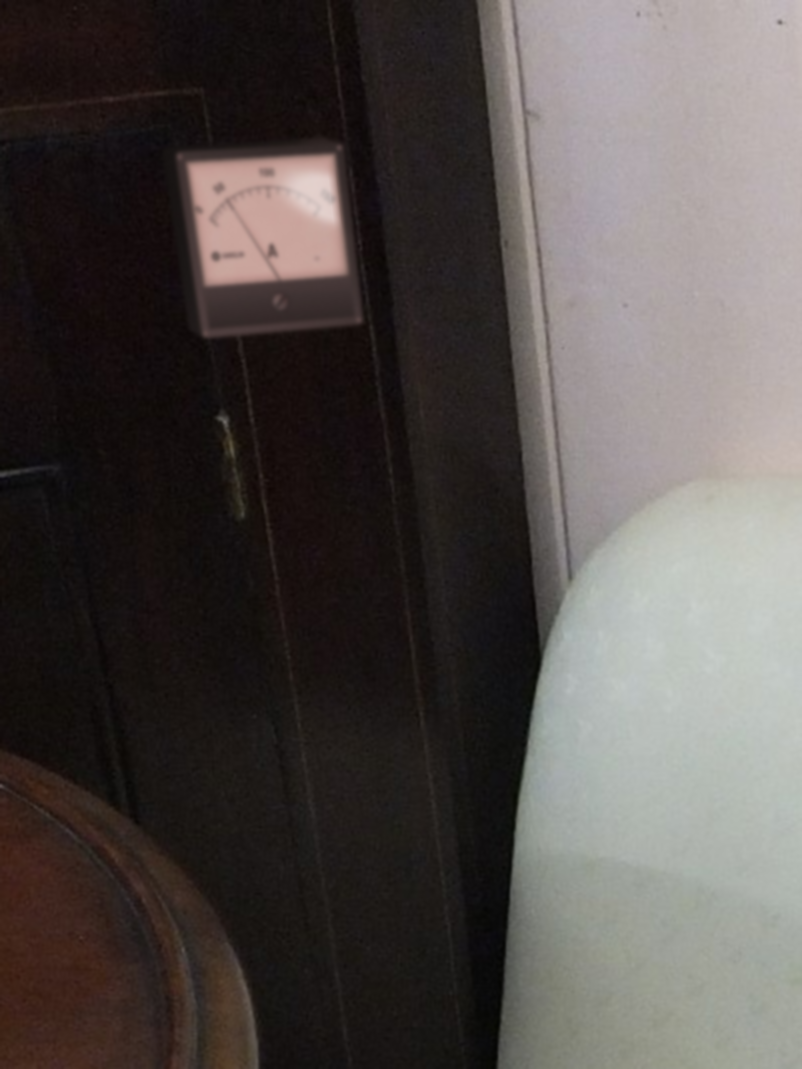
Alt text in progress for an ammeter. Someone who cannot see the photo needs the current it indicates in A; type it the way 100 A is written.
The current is 50 A
